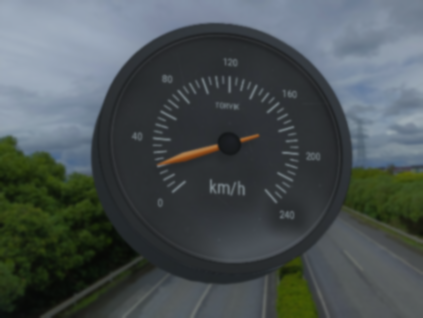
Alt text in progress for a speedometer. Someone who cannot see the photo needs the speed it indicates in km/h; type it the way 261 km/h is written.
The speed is 20 km/h
